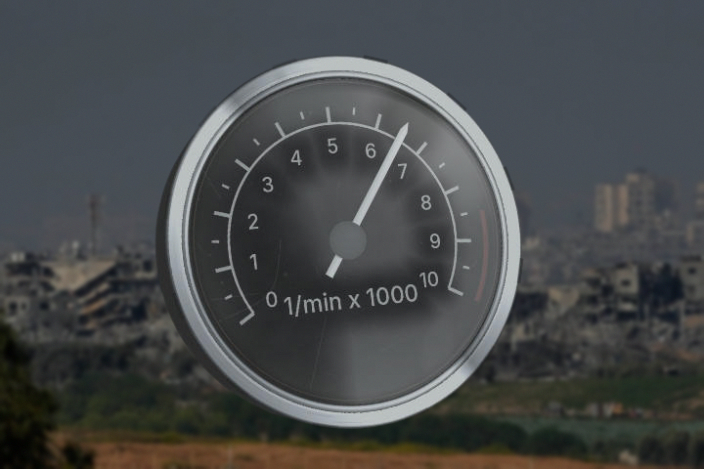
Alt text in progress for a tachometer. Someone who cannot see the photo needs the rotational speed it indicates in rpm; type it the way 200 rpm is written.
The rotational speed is 6500 rpm
